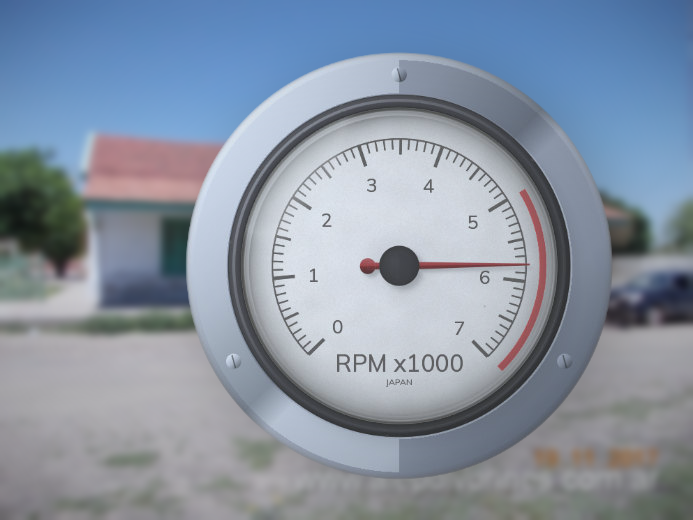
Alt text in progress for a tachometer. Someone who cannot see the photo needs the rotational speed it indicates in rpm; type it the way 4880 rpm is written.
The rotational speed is 5800 rpm
